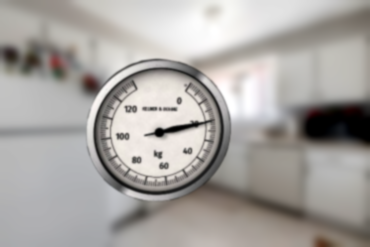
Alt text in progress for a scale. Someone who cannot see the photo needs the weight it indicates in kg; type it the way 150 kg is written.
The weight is 20 kg
